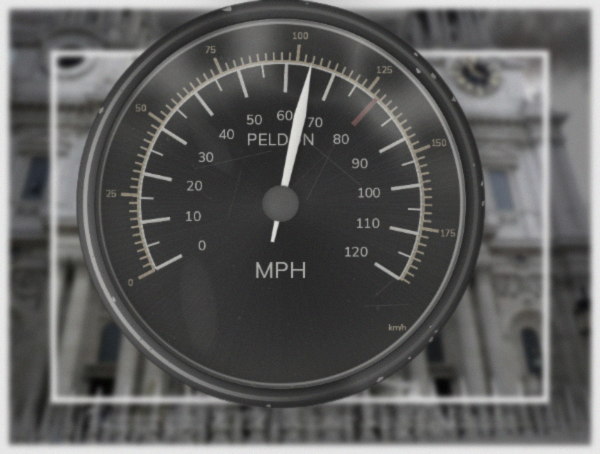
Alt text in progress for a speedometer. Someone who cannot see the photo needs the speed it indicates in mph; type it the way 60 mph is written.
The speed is 65 mph
